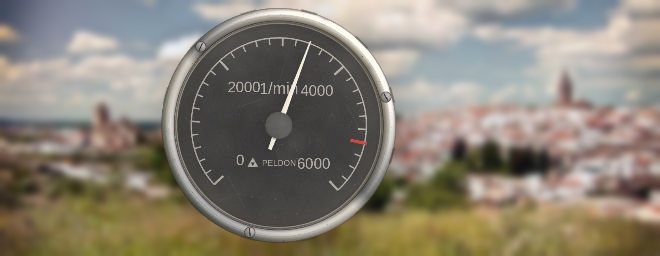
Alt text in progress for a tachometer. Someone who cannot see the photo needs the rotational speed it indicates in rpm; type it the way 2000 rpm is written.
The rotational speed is 3400 rpm
